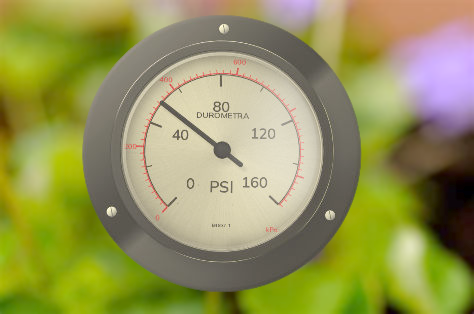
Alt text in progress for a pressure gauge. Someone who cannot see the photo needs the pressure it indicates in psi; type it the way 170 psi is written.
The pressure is 50 psi
